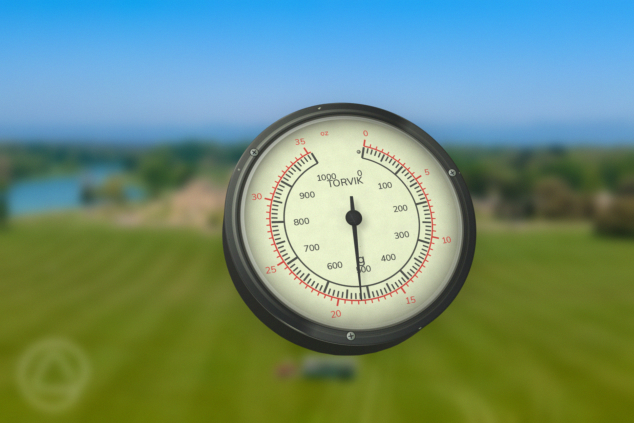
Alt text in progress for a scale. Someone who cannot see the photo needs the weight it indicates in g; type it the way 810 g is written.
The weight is 520 g
